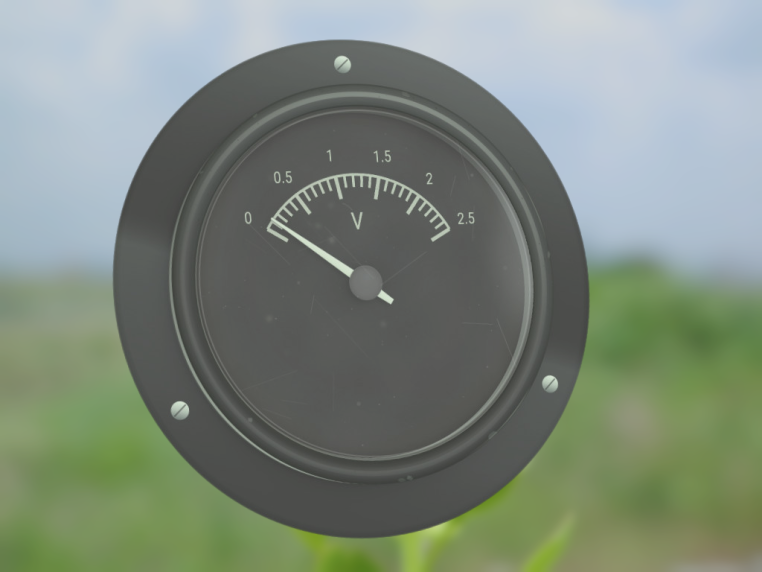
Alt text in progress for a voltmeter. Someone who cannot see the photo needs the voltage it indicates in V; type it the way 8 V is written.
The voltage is 0.1 V
